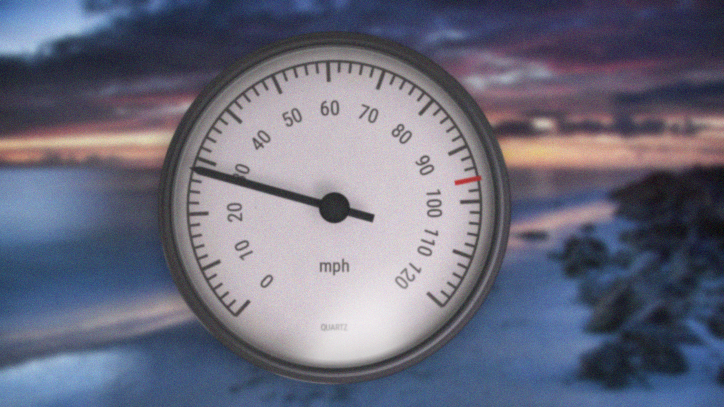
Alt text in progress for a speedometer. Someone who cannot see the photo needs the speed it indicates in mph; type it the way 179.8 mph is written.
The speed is 28 mph
